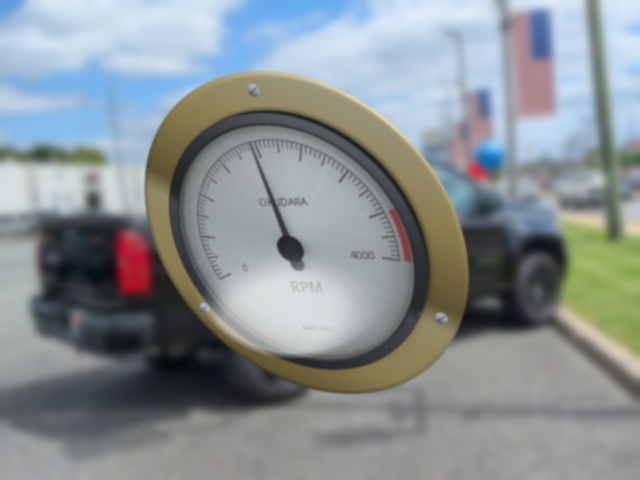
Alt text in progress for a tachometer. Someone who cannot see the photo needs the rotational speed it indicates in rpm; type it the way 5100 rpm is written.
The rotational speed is 2000 rpm
